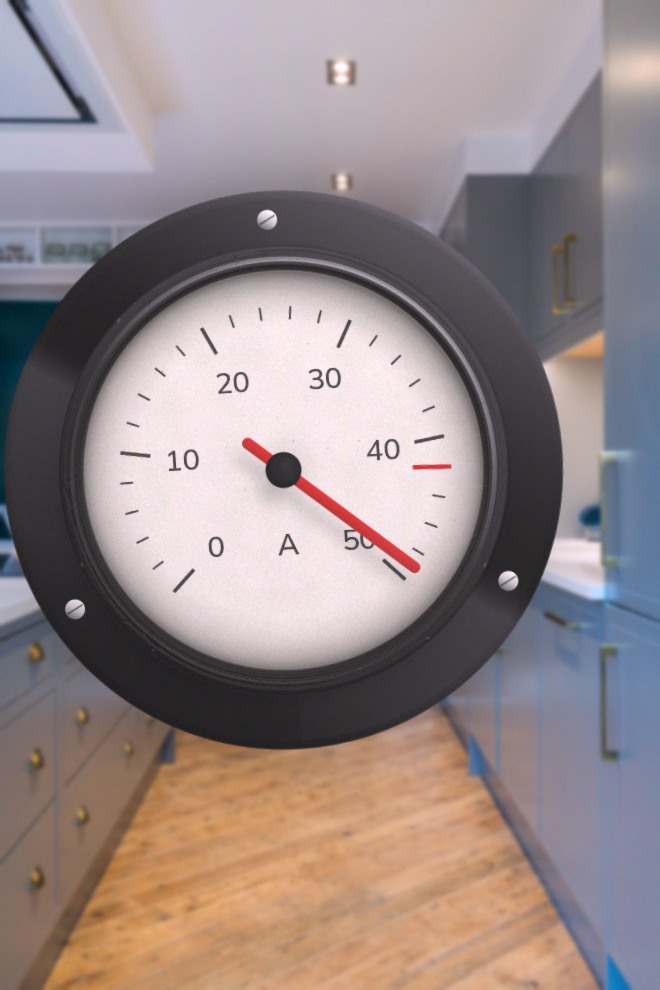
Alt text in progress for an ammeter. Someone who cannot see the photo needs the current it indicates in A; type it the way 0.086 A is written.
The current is 49 A
